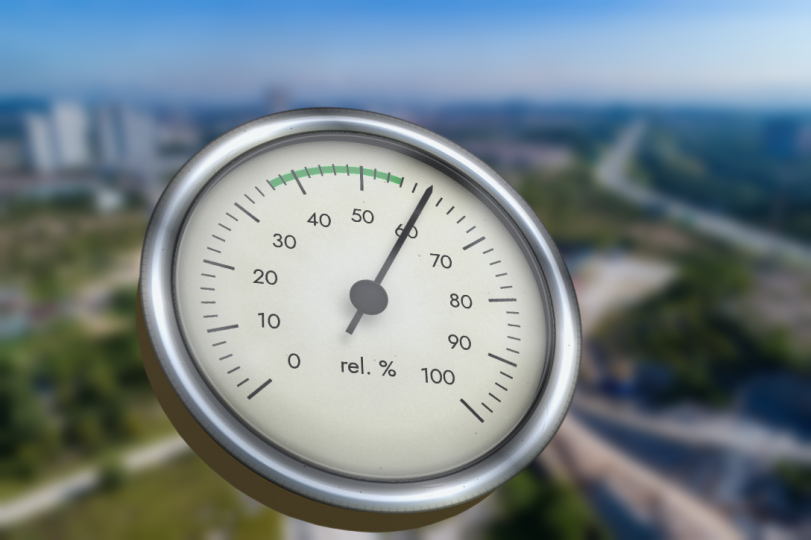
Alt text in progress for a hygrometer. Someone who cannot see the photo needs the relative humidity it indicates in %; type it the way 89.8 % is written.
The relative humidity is 60 %
